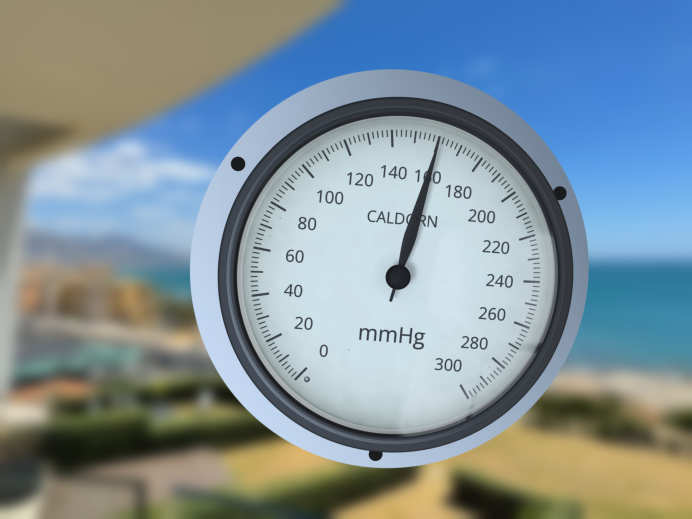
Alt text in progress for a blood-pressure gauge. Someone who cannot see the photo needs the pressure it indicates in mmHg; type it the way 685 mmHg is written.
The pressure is 160 mmHg
